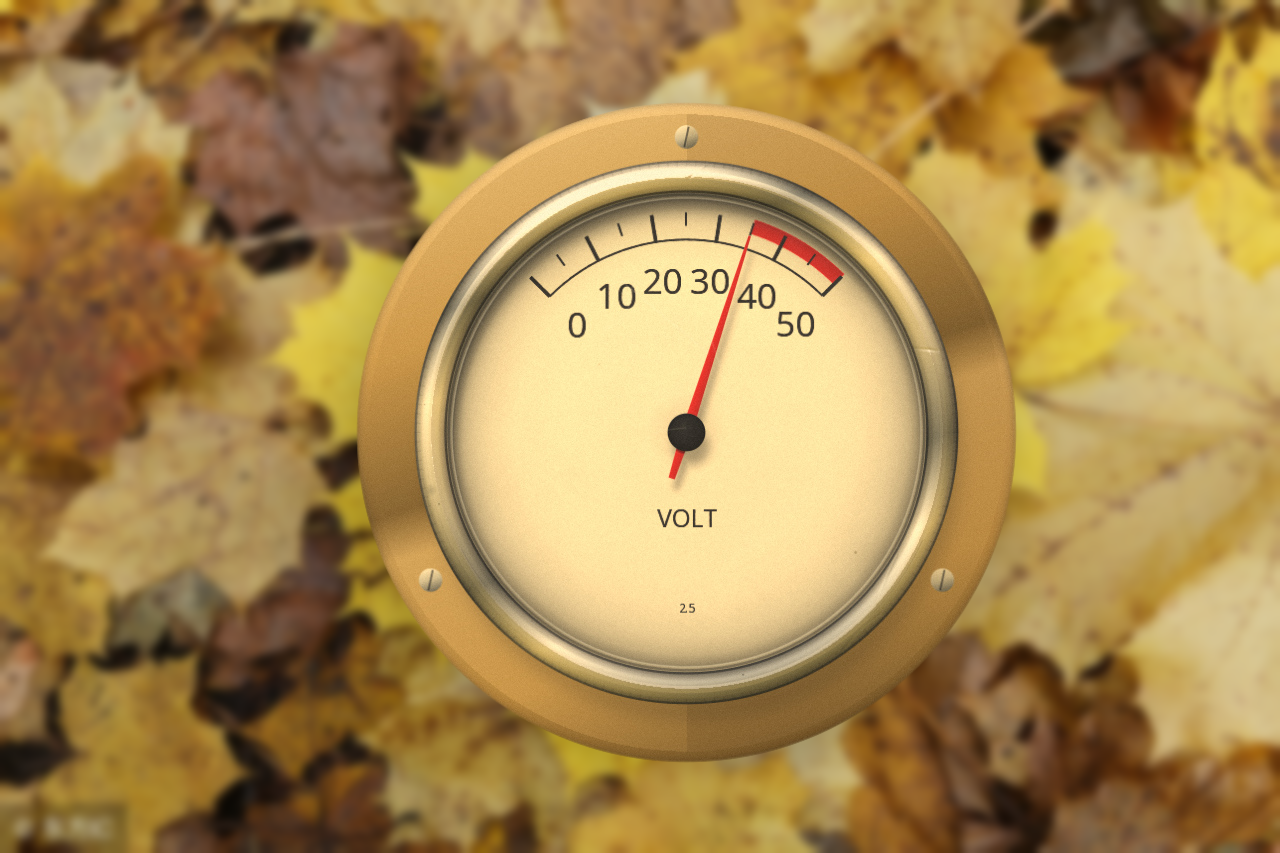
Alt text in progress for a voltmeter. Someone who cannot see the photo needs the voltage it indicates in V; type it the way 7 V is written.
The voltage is 35 V
